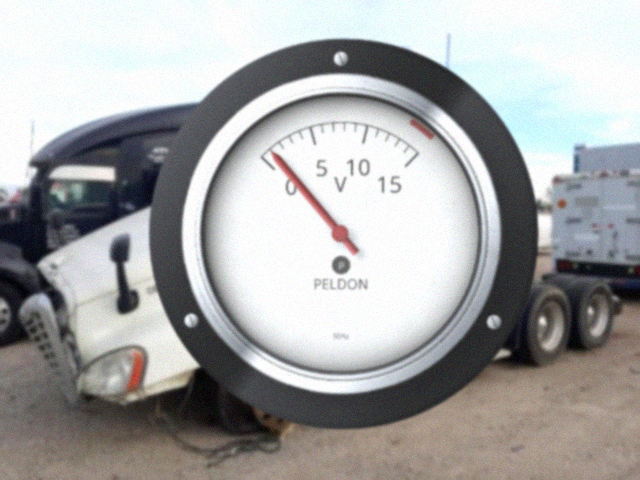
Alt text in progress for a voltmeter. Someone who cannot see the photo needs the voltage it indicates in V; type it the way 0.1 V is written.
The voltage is 1 V
